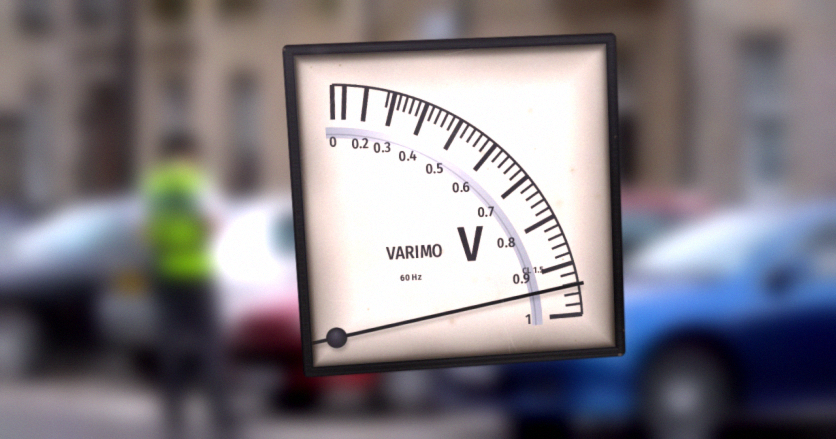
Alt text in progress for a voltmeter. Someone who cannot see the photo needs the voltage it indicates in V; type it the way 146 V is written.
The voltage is 0.94 V
